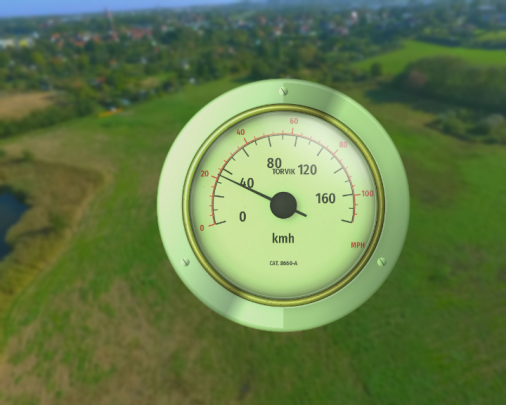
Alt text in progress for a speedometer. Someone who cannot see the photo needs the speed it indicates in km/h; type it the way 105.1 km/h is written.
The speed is 35 km/h
